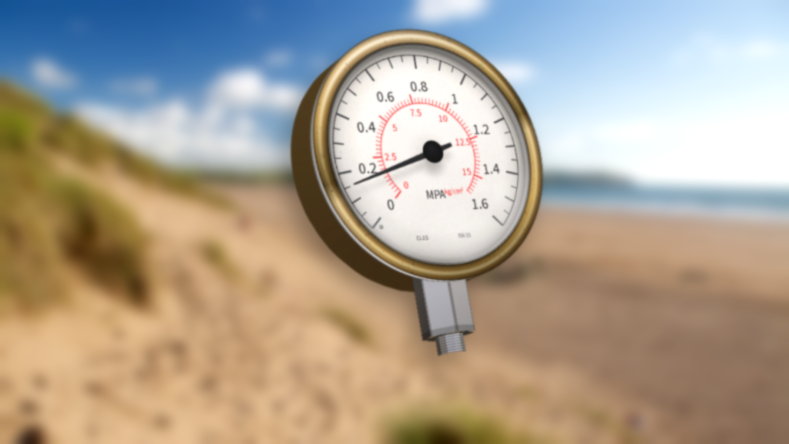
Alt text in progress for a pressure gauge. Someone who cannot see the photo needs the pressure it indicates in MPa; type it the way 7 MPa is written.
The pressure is 0.15 MPa
